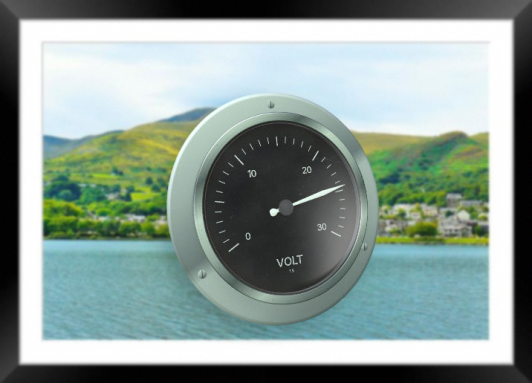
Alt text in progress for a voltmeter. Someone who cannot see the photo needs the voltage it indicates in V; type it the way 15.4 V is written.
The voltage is 24.5 V
